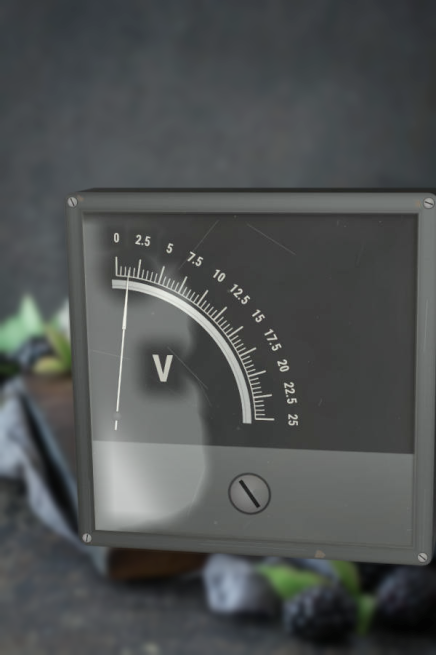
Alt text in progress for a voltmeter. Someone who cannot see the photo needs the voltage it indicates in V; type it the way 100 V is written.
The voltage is 1.5 V
